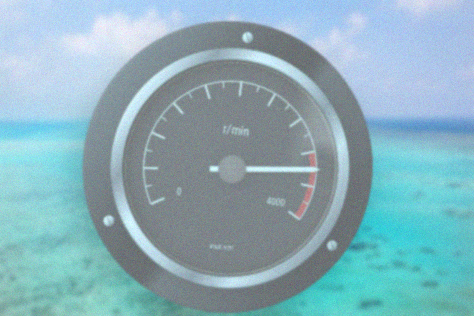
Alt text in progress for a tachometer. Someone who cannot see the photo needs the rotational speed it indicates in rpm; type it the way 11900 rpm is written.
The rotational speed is 3400 rpm
